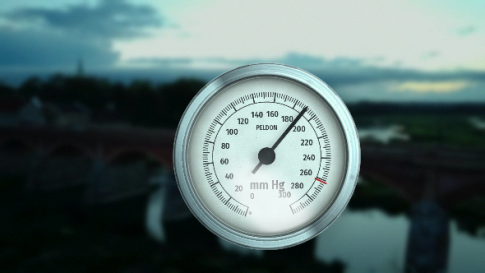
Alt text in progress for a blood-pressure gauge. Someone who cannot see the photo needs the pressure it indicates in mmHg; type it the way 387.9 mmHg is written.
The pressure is 190 mmHg
